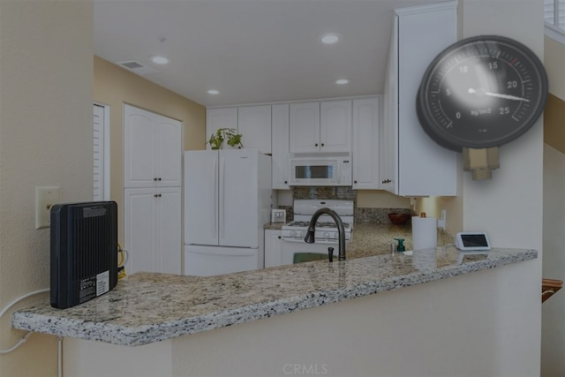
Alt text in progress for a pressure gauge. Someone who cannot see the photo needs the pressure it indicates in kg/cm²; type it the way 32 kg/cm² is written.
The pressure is 22.5 kg/cm²
